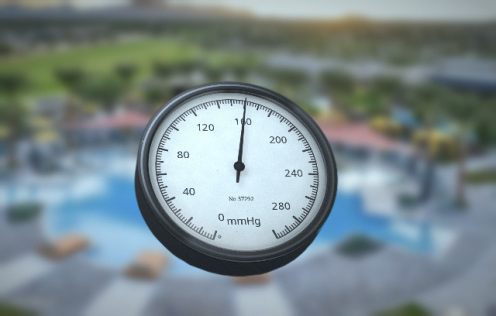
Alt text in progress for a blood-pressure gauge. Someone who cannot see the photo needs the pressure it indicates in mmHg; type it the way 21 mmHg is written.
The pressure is 160 mmHg
